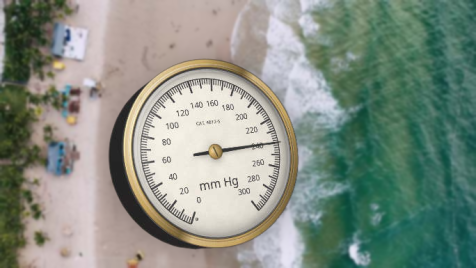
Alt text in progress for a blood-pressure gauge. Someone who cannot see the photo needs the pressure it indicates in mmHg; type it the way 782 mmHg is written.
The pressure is 240 mmHg
